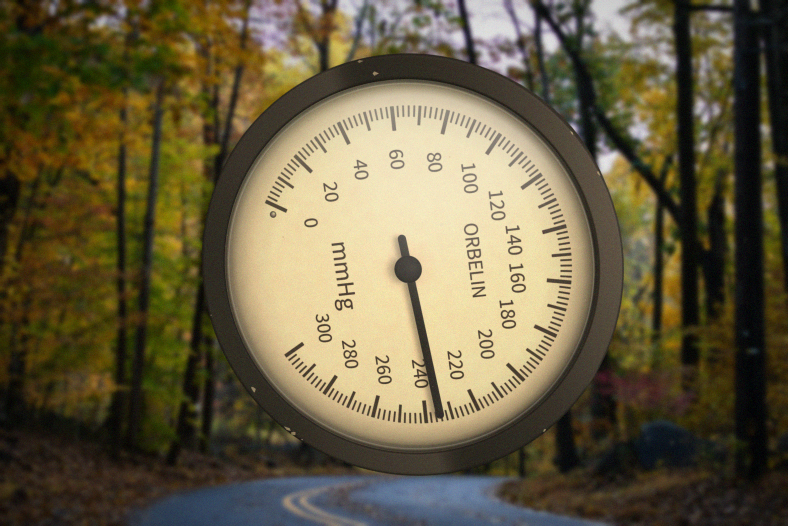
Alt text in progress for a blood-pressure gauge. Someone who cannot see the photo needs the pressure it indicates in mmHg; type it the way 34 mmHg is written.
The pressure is 234 mmHg
